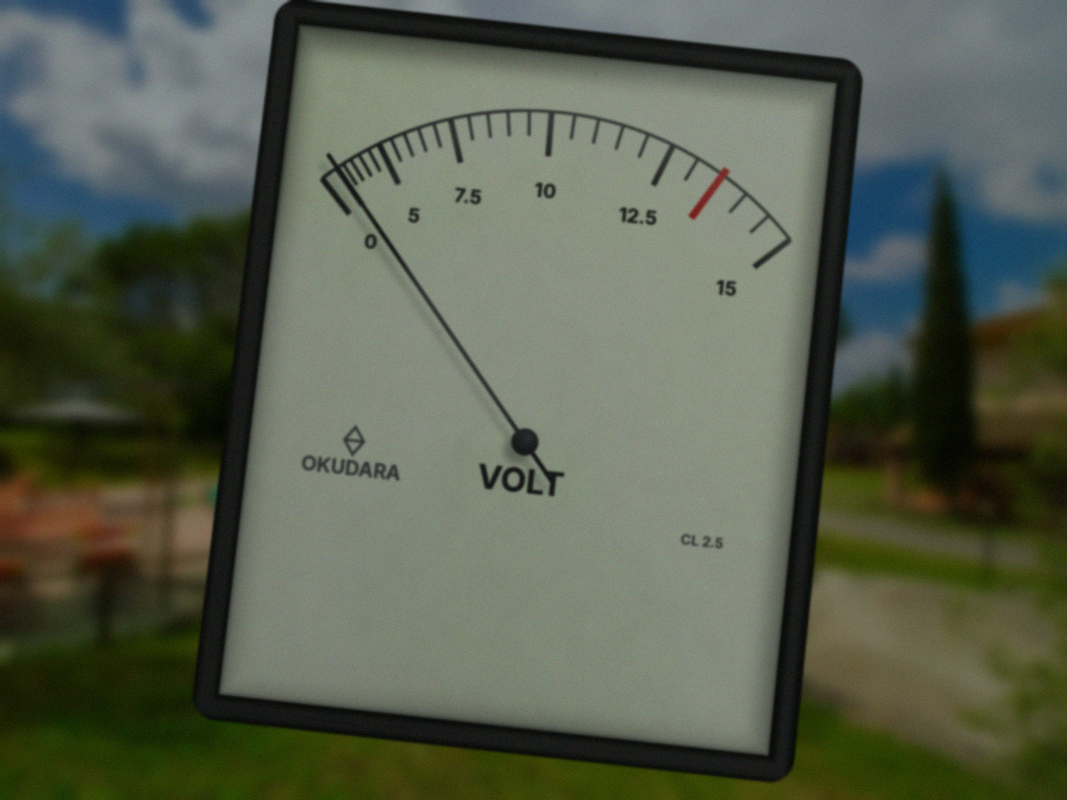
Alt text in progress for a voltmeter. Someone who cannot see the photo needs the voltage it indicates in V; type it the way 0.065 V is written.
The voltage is 2.5 V
